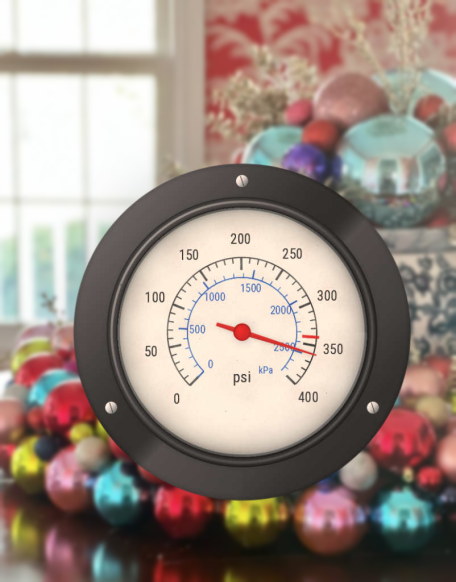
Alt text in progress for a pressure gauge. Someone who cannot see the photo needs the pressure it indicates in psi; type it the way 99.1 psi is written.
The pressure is 360 psi
